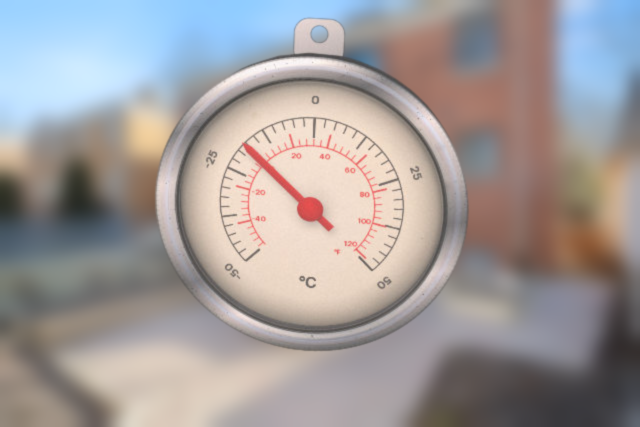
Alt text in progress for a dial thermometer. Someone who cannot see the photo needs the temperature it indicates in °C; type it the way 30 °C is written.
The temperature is -17.5 °C
